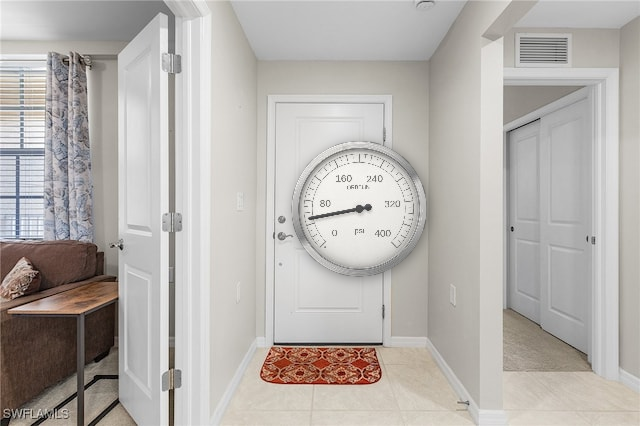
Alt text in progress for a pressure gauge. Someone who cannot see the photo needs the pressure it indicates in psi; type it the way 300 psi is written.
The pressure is 50 psi
